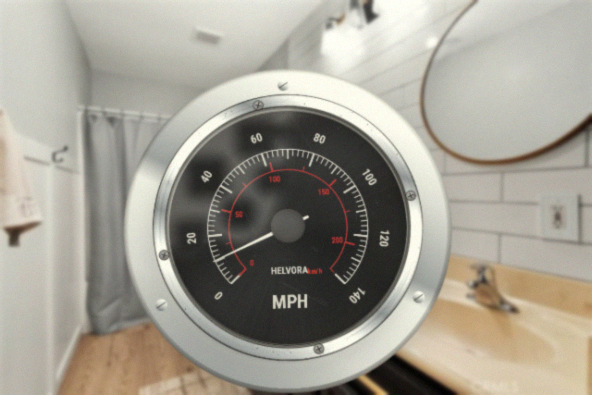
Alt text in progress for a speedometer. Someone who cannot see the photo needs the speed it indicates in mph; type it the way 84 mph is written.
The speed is 10 mph
